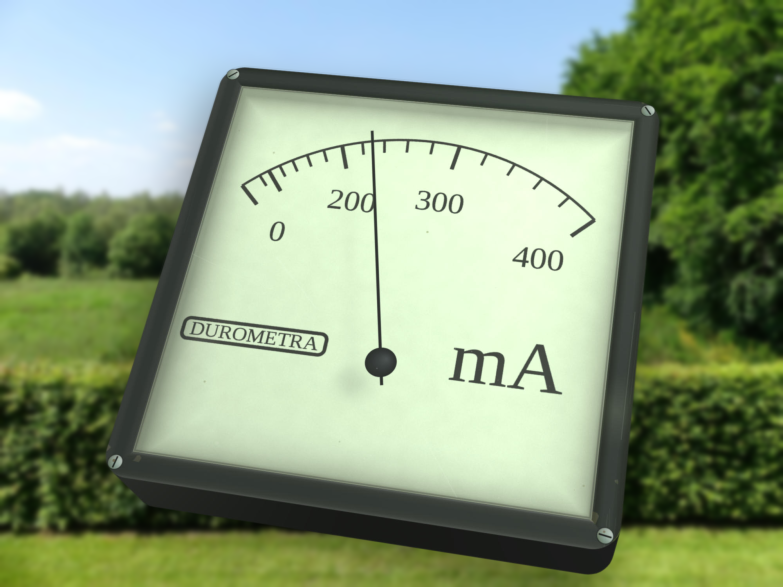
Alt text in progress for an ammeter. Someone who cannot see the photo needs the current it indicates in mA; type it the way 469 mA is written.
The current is 230 mA
